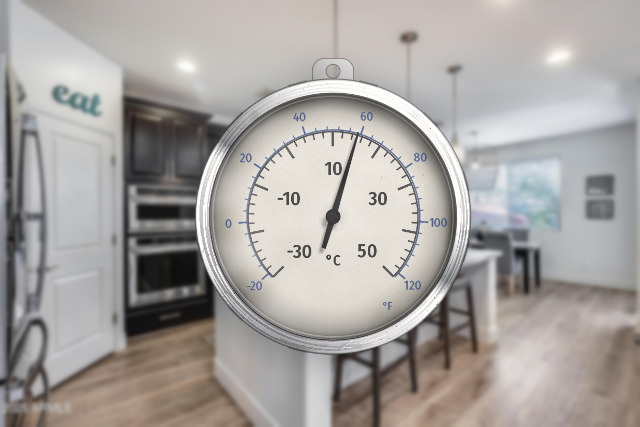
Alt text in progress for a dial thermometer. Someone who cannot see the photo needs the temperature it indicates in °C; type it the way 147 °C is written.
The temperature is 15 °C
